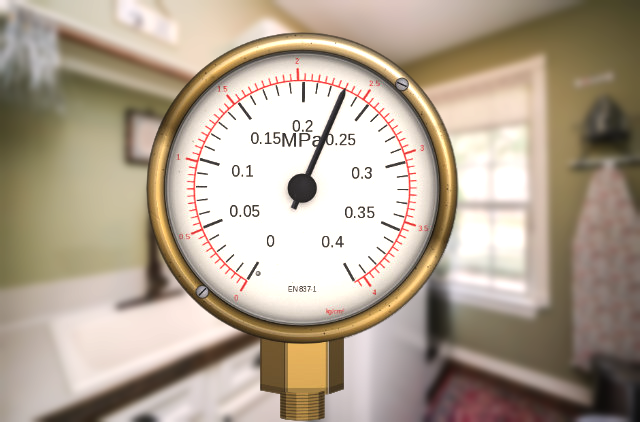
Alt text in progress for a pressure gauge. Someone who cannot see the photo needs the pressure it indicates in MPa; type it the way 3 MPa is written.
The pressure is 0.23 MPa
